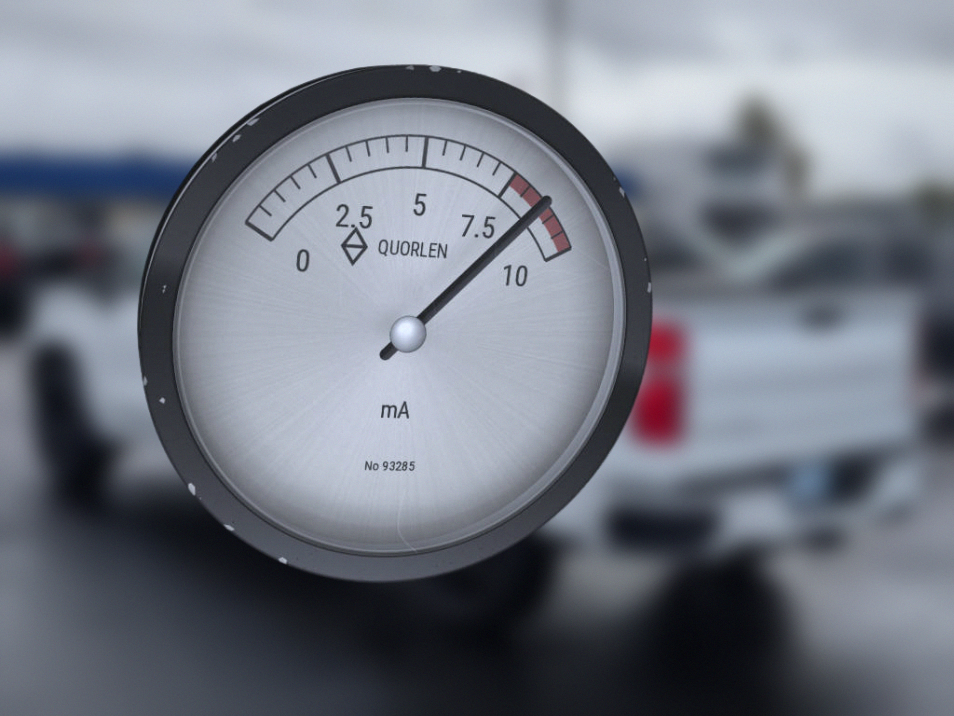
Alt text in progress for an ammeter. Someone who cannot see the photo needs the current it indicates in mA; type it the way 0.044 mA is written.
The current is 8.5 mA
